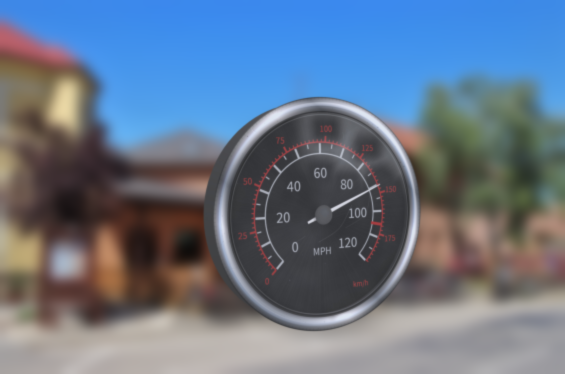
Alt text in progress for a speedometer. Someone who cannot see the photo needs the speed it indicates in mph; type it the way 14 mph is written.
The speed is 90 mph
